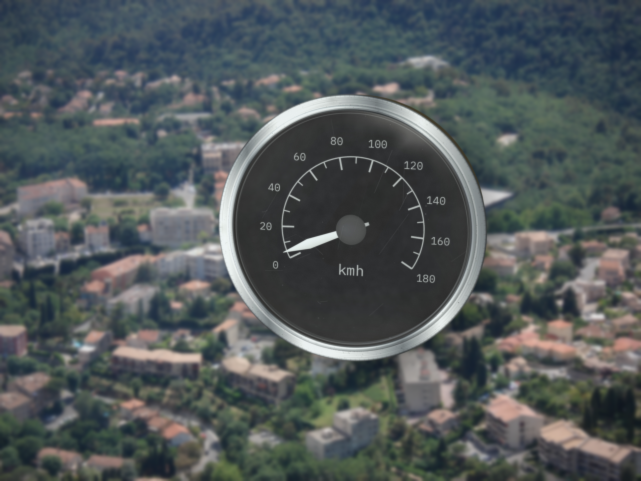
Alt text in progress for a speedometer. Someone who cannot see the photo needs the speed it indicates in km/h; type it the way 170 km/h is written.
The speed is 5 km/h
